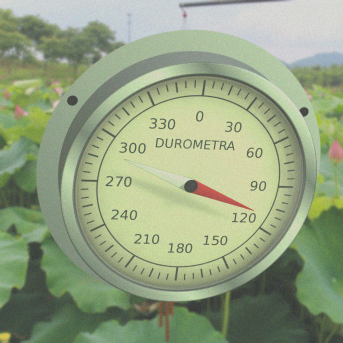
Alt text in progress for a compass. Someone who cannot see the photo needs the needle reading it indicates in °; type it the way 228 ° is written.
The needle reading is 110 °
